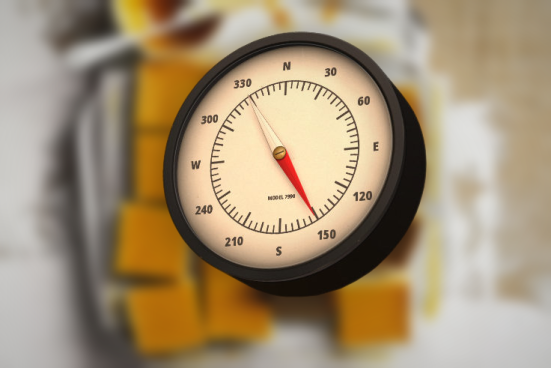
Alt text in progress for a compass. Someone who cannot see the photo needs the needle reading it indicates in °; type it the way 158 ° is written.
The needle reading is 150 °
